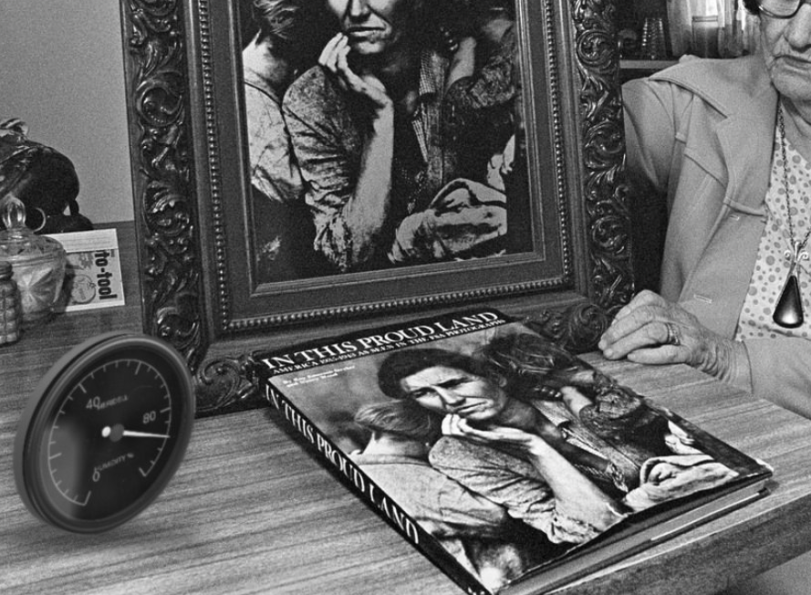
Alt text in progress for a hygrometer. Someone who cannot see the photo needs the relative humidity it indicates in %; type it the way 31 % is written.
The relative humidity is 88 %
